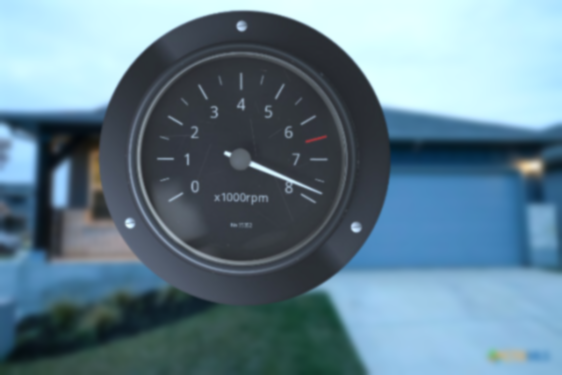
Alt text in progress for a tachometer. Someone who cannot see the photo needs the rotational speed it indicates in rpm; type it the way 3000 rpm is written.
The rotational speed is 7750 rpm
